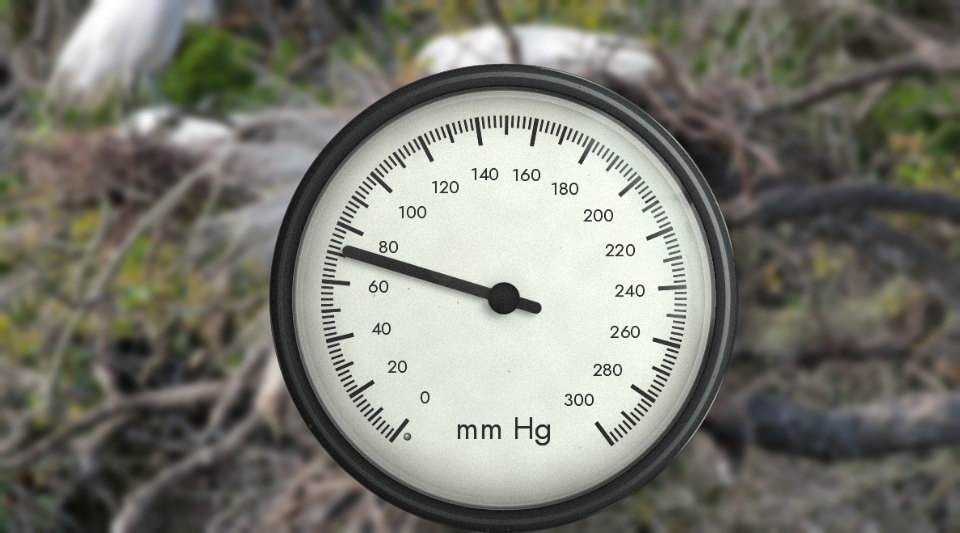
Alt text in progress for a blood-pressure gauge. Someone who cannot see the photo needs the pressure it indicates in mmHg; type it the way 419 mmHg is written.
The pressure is 72 mmHg
